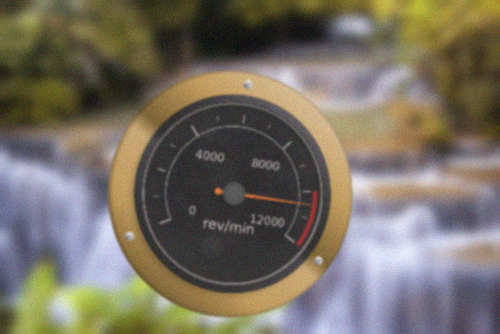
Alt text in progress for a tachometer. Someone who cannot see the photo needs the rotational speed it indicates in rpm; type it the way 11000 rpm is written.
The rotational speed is 10500 rpm
